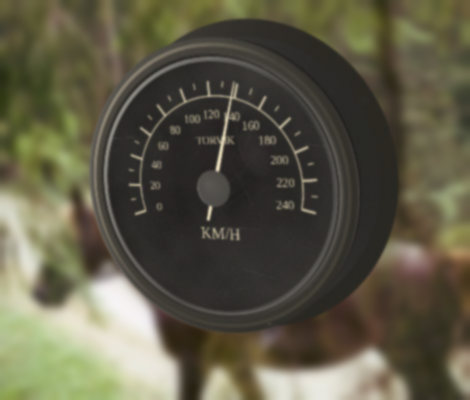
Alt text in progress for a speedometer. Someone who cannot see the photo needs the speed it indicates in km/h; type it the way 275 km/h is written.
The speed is 140 km/h
